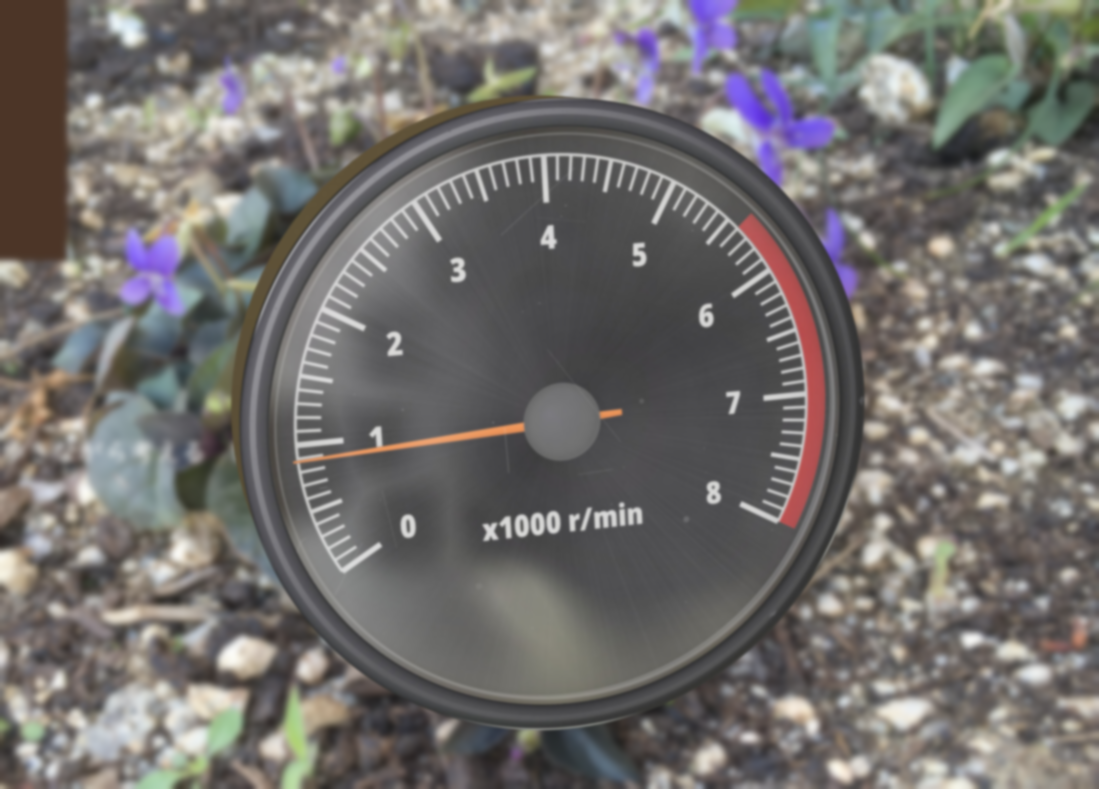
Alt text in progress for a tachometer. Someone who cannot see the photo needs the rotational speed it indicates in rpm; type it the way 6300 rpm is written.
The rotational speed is 900 rpm
